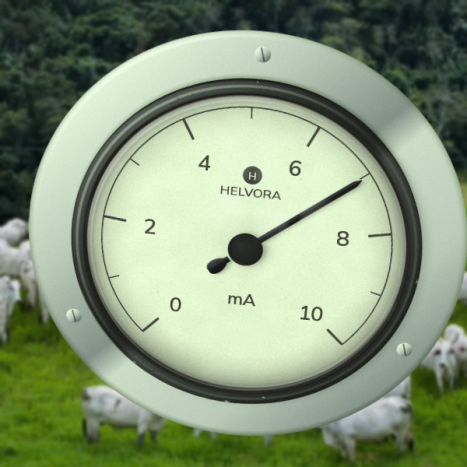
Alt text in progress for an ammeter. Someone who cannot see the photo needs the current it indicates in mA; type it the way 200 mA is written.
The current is 7 mA
